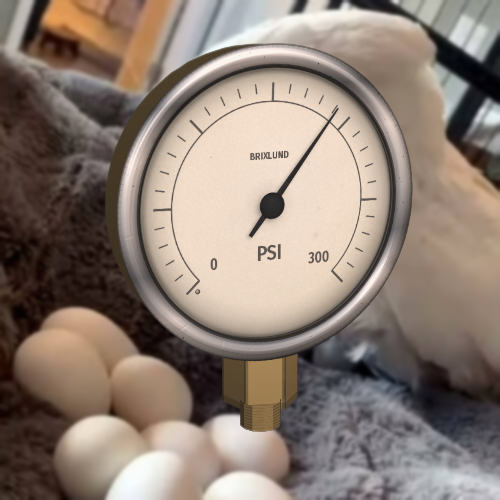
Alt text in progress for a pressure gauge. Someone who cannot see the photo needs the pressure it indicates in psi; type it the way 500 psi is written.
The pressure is 190 psi
